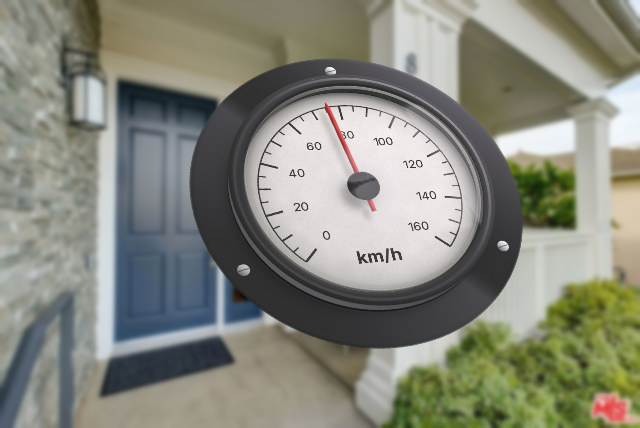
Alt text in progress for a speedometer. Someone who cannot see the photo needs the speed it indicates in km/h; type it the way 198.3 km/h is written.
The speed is 75 km/h
